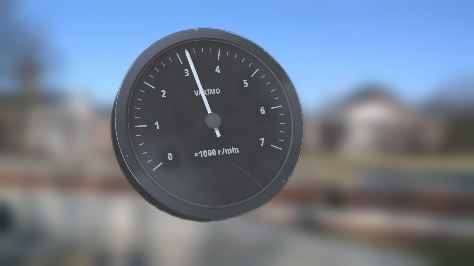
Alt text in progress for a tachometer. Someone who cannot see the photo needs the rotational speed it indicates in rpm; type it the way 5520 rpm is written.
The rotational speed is 3200 rpm
